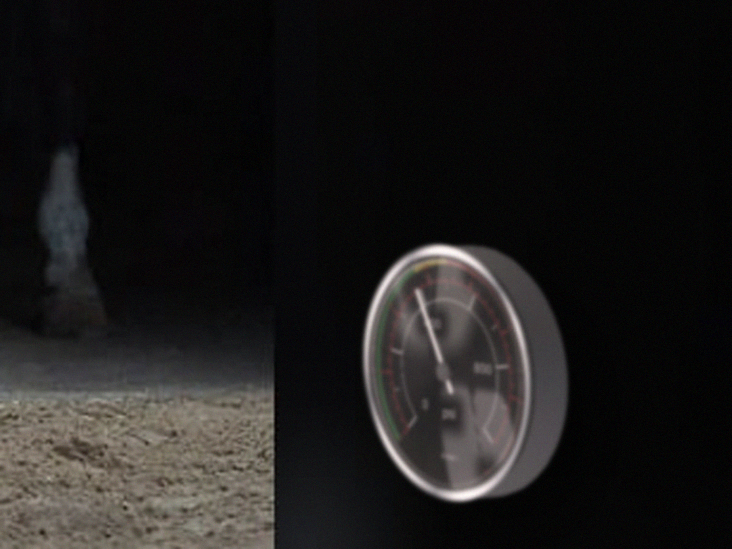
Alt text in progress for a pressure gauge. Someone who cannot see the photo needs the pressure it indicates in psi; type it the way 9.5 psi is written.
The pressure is 400 psi
